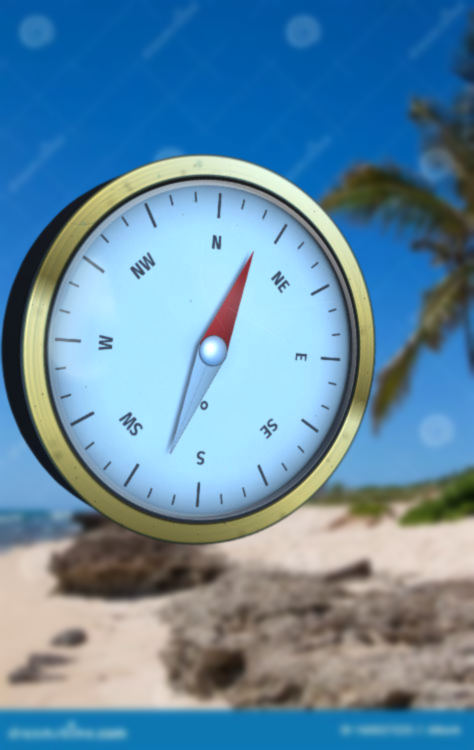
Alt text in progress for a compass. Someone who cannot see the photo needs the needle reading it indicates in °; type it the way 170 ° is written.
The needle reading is 20 °
